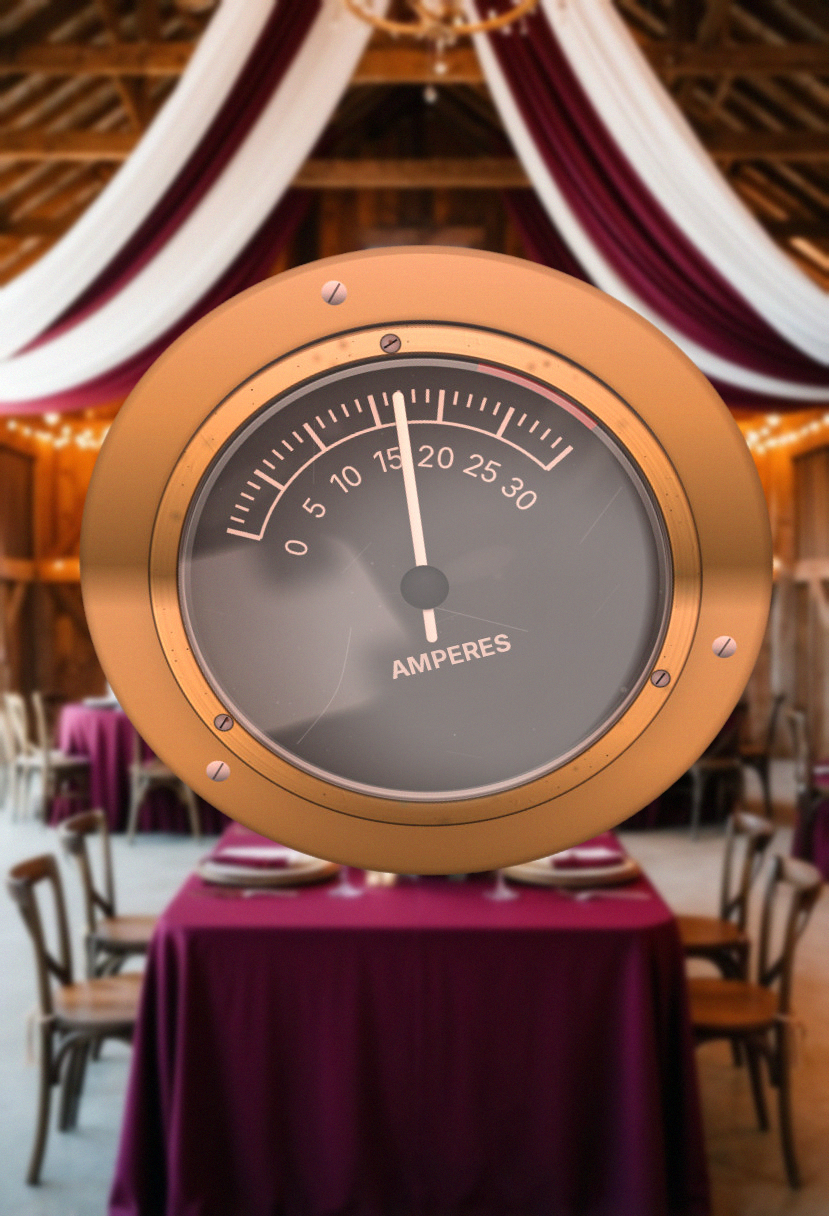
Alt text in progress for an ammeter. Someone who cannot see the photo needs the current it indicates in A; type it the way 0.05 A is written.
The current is 17 A
